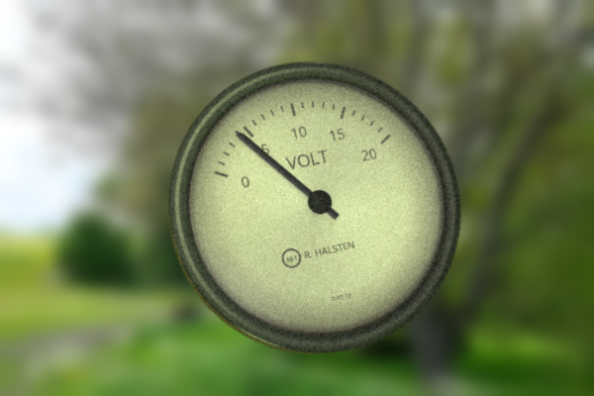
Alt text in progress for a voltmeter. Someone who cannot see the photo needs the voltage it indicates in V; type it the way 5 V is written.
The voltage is 4 V
